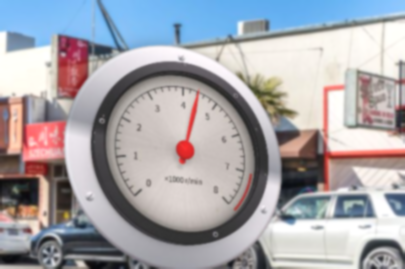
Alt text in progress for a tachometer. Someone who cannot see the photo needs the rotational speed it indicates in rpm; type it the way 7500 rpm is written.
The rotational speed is 4400 rpm
